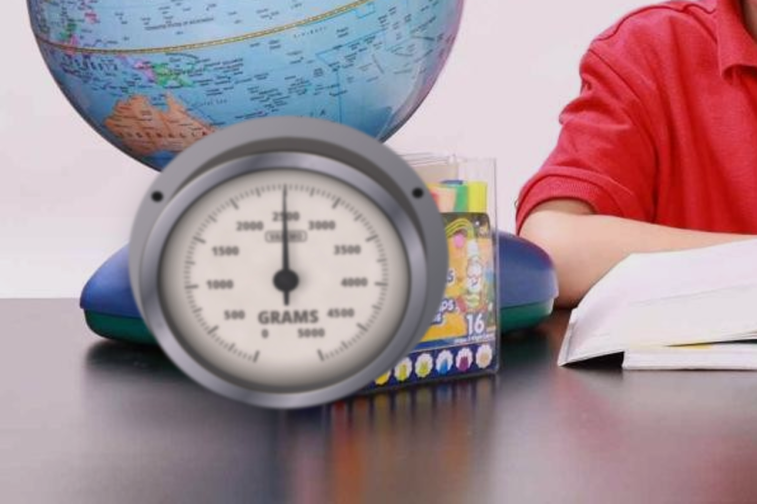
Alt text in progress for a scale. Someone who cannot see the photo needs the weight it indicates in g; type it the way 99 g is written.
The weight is 2500 g
